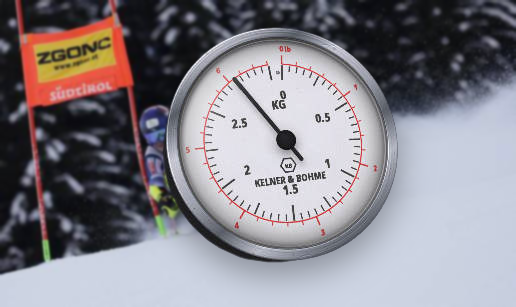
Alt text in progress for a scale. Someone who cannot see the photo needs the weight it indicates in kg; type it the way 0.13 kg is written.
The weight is 2.75 kg
